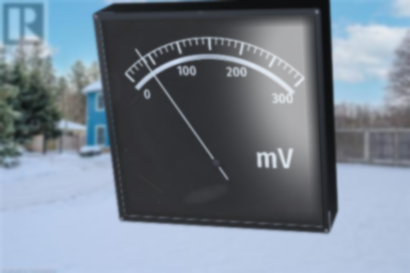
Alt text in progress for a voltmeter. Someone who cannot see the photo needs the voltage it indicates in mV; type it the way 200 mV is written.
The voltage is 40 mV
